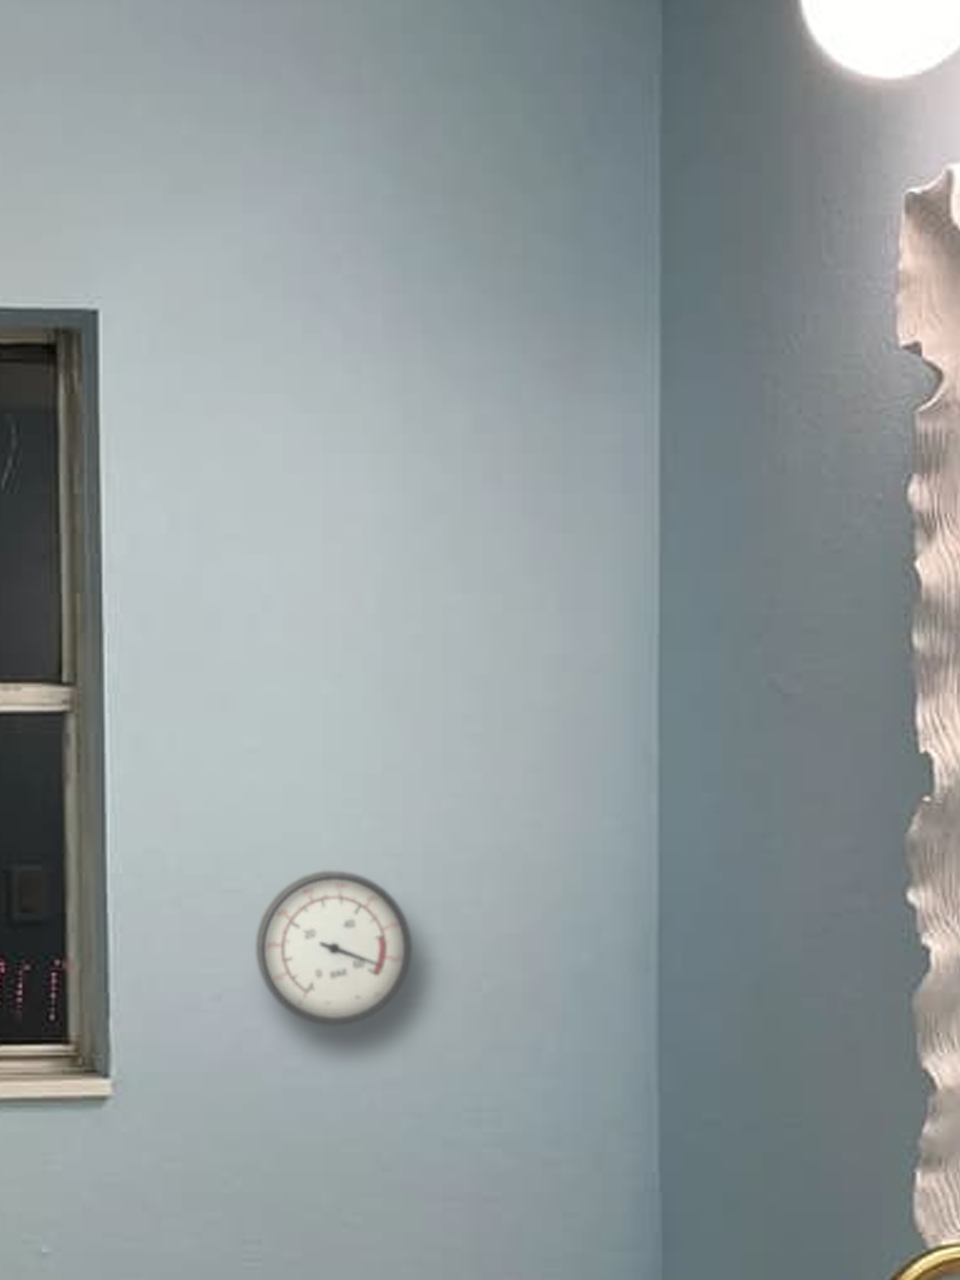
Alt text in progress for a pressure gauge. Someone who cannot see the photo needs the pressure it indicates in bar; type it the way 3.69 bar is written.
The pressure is 57.5 bar
